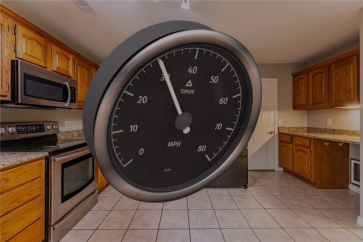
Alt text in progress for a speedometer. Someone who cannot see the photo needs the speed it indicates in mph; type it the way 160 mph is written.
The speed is 30 mph
